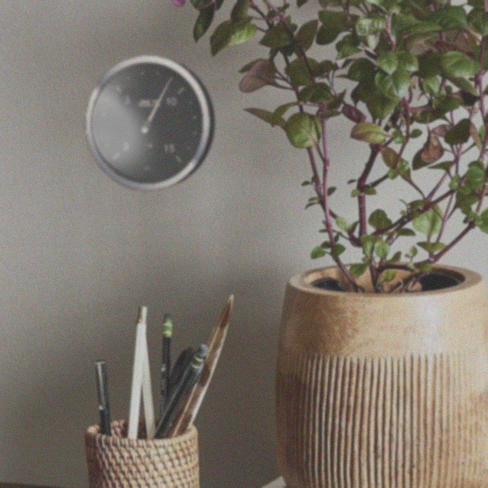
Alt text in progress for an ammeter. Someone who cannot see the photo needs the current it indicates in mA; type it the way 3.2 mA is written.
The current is 9 mA
